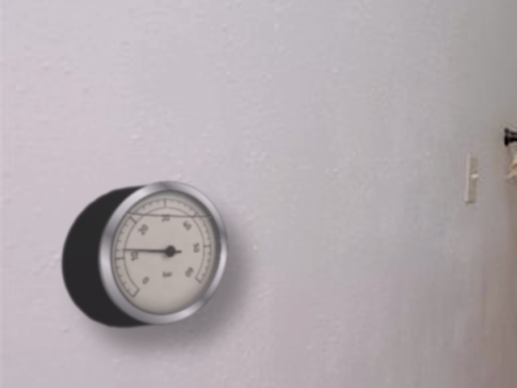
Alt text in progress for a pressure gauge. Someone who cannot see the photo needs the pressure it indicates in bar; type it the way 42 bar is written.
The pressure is 12 bar
